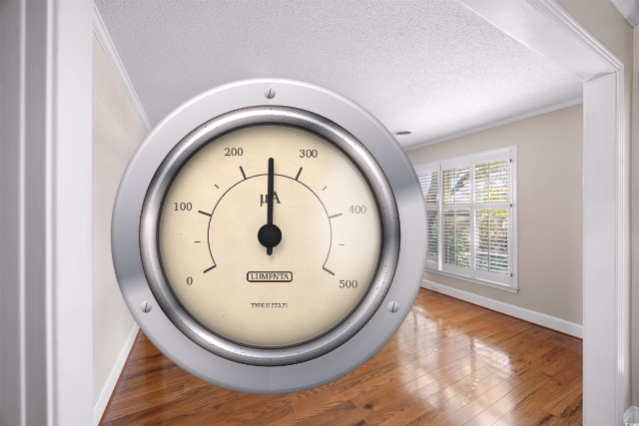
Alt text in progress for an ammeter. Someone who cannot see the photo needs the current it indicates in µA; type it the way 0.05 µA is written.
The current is 250 µA
